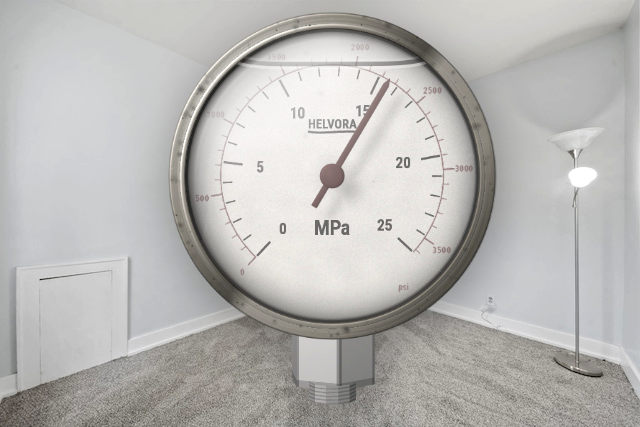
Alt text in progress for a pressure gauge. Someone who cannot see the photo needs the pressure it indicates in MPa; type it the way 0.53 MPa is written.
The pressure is 15.5 MPa
